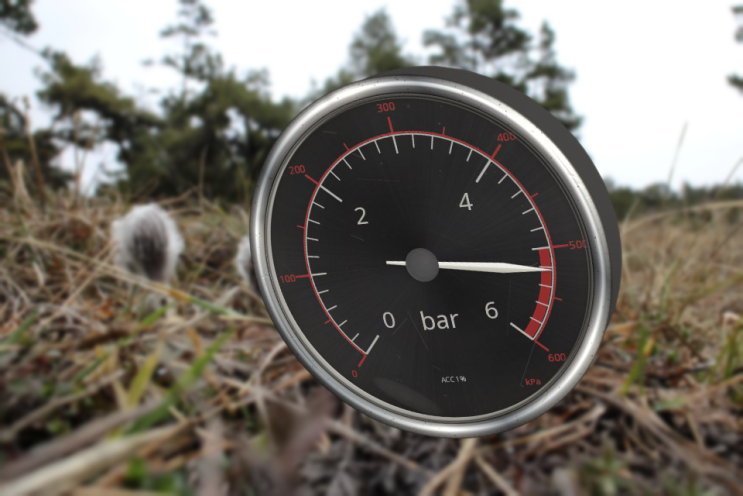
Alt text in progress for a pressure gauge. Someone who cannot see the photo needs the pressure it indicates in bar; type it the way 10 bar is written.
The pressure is 5.2 bar
